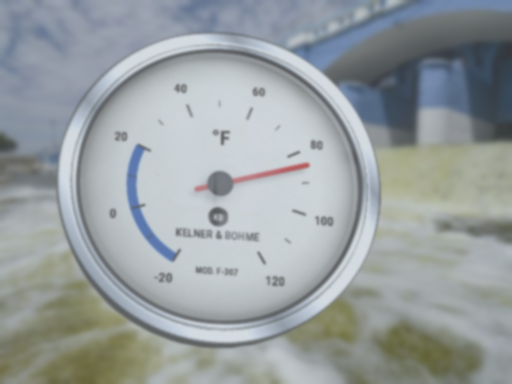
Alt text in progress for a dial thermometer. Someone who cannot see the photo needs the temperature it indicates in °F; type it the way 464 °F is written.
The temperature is 85 °F
